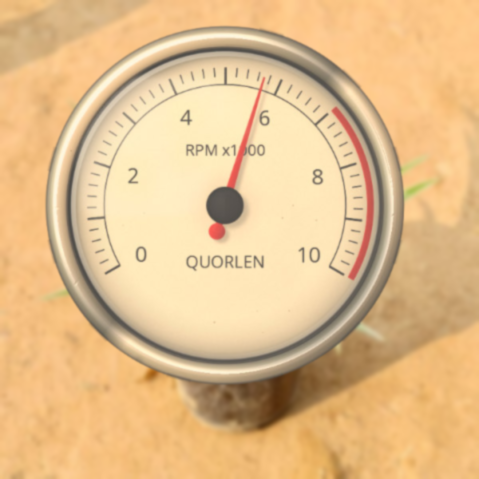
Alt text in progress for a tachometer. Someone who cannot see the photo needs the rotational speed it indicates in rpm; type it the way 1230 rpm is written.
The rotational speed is 5700 rpm
